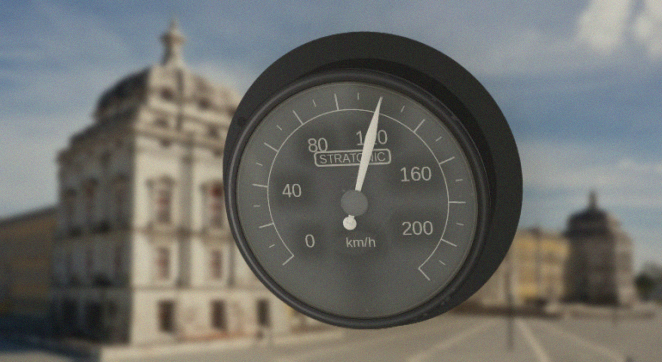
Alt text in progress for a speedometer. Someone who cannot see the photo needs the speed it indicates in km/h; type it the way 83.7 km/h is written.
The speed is 120 km/h
